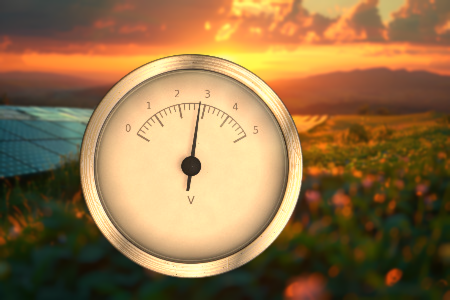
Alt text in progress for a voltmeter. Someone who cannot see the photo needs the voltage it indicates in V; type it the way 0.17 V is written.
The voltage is 2.8 V
